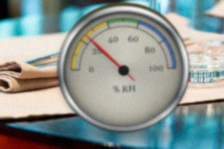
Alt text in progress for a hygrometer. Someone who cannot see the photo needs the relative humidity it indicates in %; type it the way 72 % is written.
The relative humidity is 25 %
